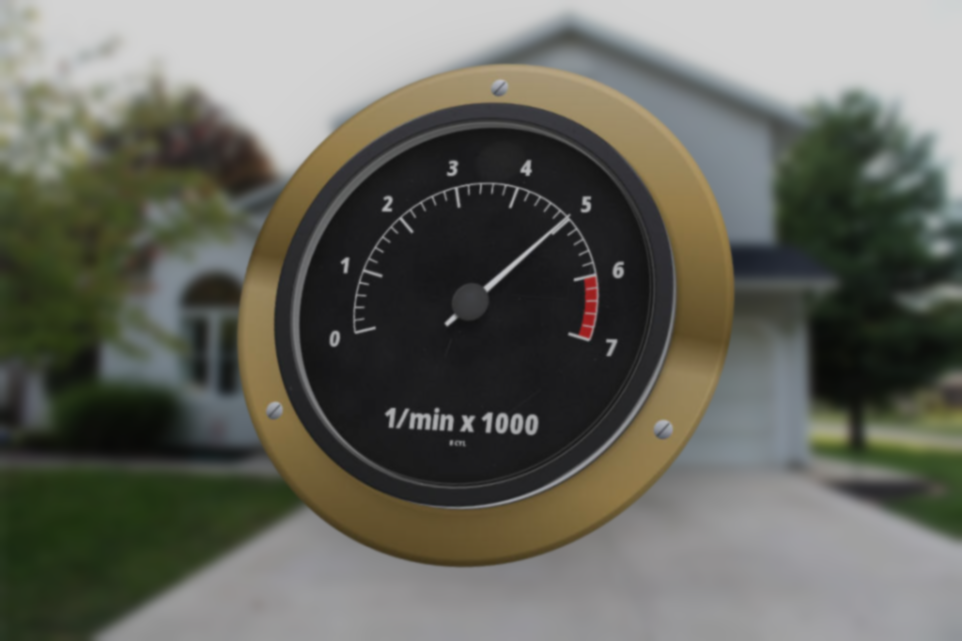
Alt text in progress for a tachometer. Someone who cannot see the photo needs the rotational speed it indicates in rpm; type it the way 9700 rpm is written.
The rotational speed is 5000 rpm
